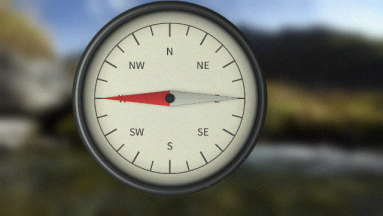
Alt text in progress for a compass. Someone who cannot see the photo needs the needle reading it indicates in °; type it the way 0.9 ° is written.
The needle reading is 270 °
